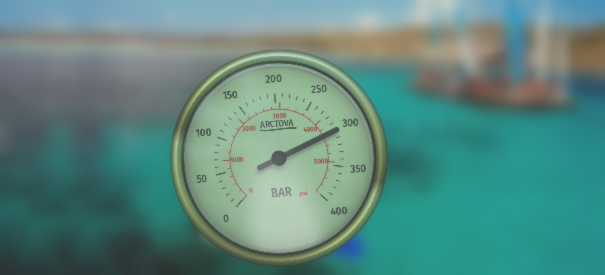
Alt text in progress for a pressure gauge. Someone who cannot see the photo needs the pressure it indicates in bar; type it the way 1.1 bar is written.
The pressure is 300 bar
